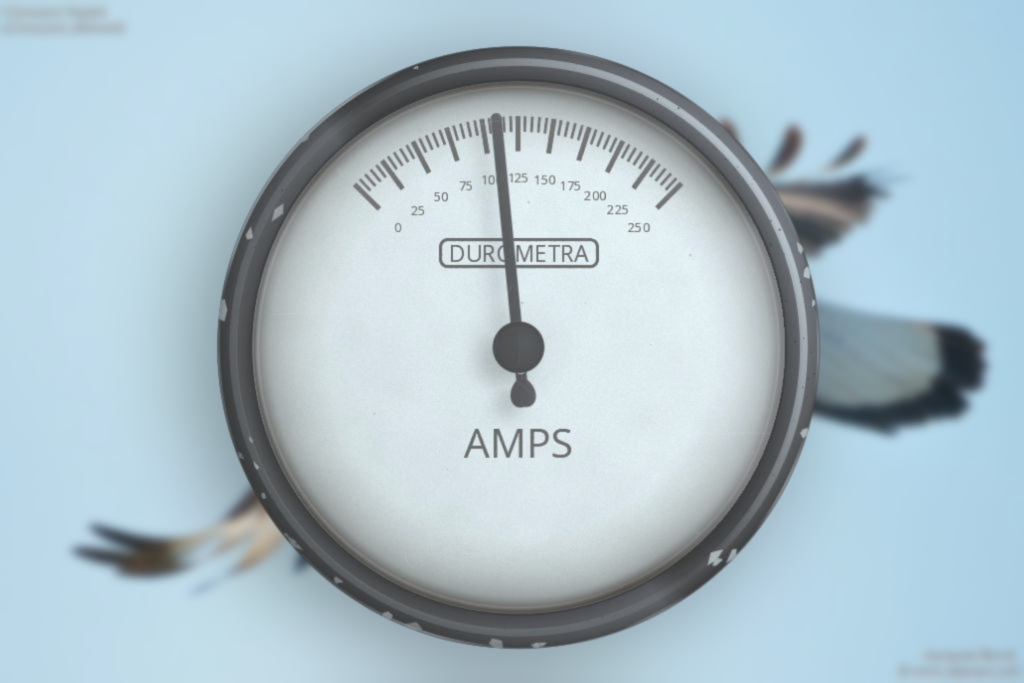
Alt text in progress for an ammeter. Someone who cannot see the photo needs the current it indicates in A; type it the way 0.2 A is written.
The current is 110 A
